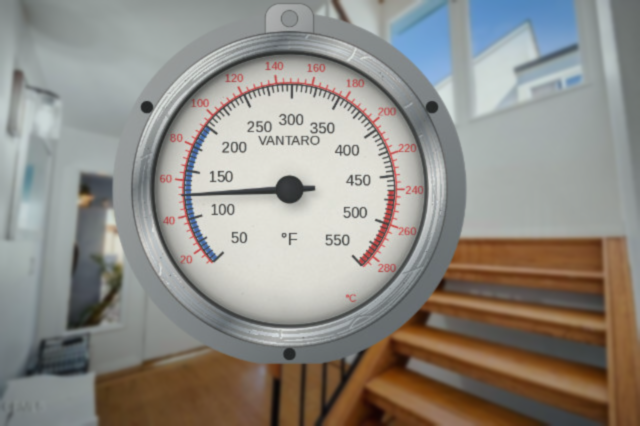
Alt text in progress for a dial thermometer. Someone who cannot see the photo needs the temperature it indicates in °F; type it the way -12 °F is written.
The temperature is 125 °F
